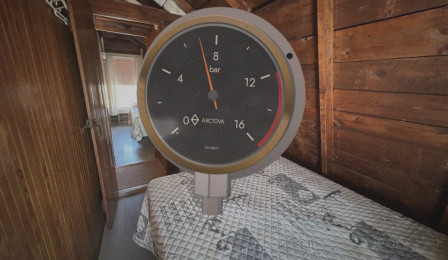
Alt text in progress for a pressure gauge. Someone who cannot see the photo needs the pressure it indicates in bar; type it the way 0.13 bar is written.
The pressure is 7 bar
